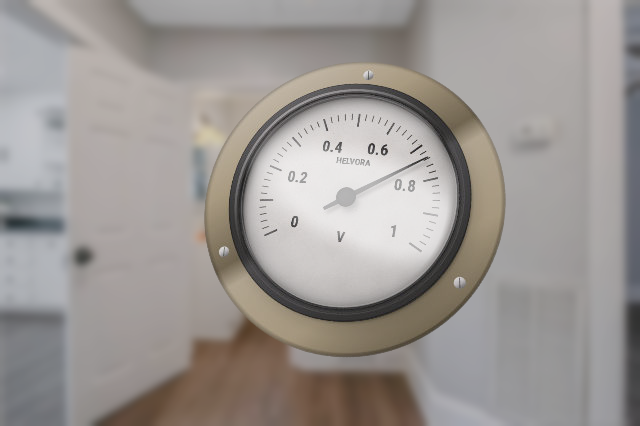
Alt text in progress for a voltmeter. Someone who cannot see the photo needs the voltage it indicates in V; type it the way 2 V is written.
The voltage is 0.74 V
